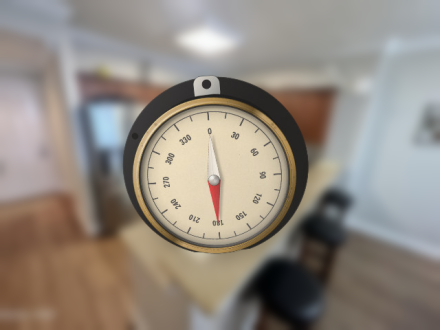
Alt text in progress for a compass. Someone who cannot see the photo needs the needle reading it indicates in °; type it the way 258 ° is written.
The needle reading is 180 °
